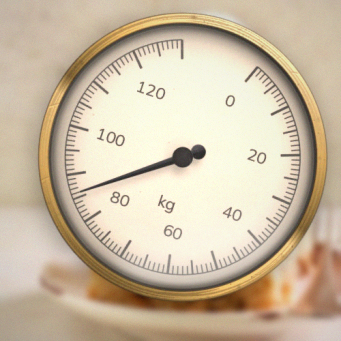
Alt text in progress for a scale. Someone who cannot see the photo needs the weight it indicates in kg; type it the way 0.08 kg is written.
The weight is 86 kg
